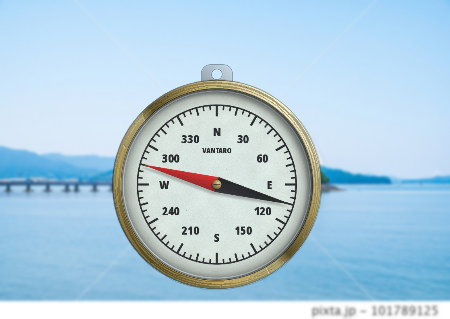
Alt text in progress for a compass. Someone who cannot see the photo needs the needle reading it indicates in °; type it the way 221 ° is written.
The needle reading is 285 °
